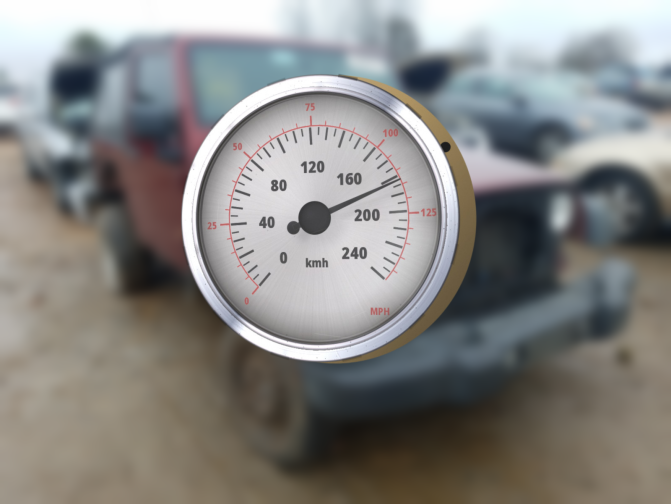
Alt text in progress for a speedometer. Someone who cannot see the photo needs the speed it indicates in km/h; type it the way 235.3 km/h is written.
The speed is 182.5 km/h
